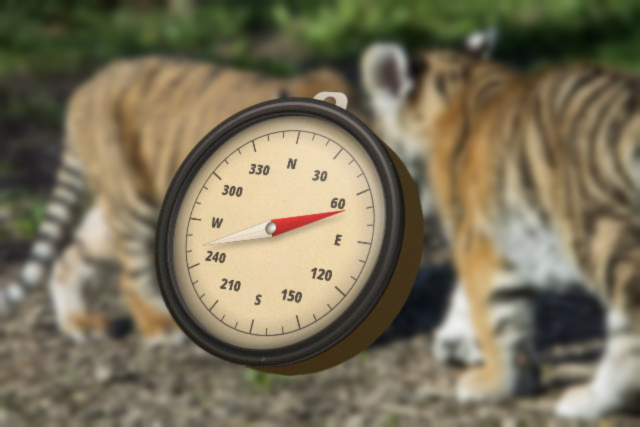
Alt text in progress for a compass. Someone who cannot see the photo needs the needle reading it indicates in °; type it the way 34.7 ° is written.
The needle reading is 70 °
